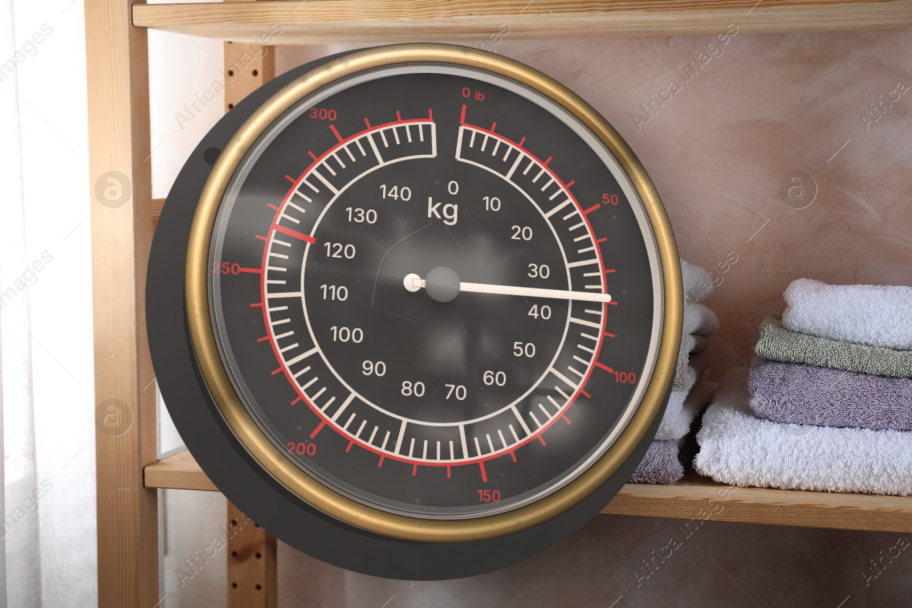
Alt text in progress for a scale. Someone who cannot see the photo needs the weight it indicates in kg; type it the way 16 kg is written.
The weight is 36 kg
